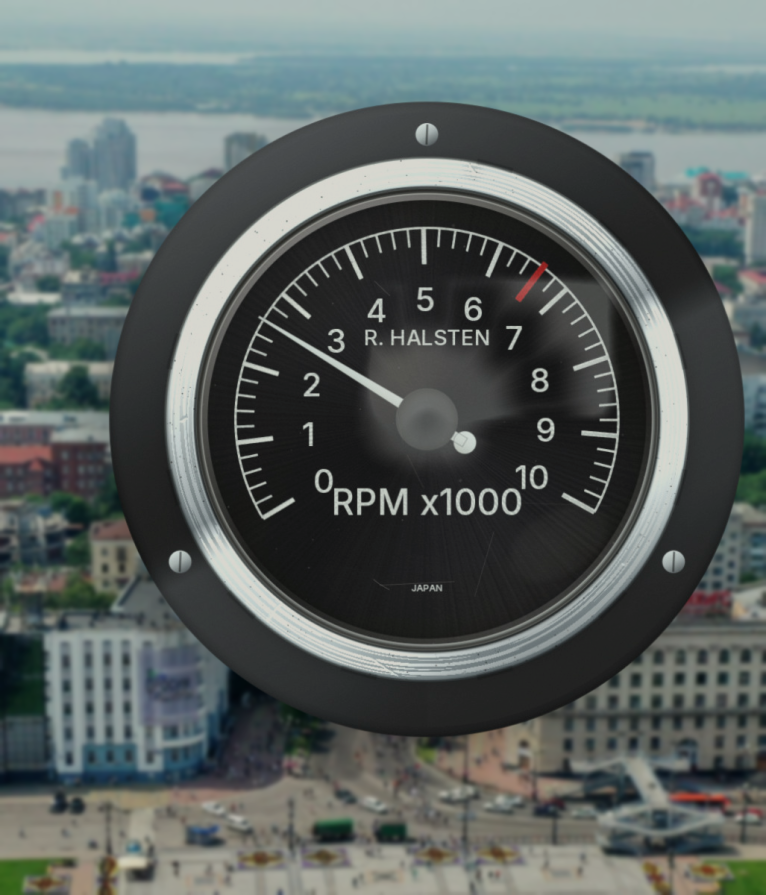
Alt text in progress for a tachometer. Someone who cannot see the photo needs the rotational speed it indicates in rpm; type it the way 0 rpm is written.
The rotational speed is 2600 rpm
